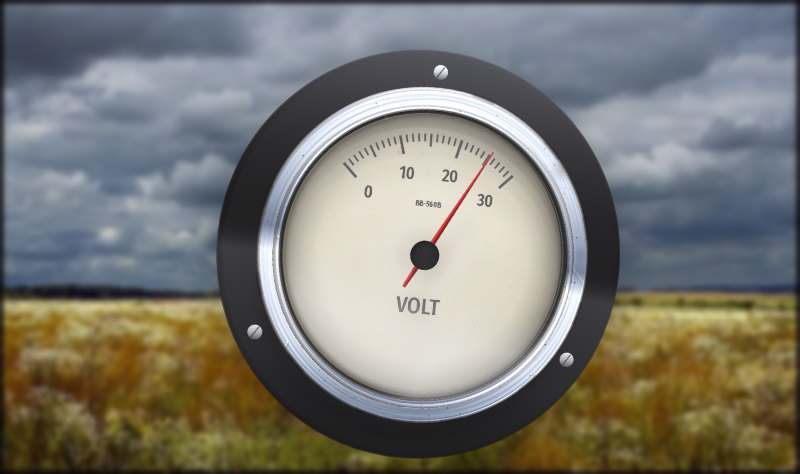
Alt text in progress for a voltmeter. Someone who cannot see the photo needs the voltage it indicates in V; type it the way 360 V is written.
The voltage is 25 V
